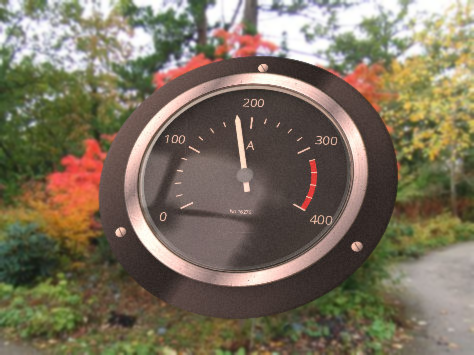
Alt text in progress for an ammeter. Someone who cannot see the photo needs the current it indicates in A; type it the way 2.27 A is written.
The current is 180 A
